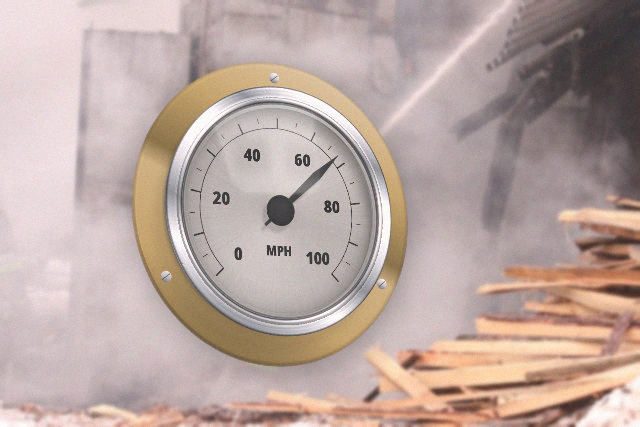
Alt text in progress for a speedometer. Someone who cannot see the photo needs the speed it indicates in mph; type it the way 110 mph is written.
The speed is 67.5 mph
